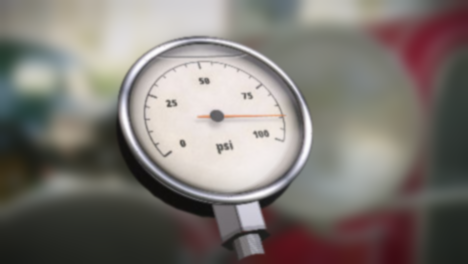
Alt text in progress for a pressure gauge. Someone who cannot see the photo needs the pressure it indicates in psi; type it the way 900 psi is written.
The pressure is 90 psi
